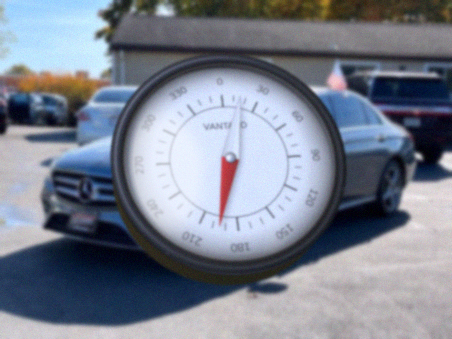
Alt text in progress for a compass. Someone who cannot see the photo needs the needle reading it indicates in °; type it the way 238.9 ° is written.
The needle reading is 195 °
